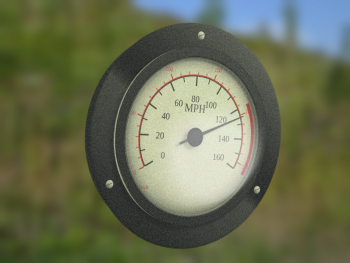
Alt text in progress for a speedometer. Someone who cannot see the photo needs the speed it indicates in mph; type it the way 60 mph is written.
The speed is 125 mph
